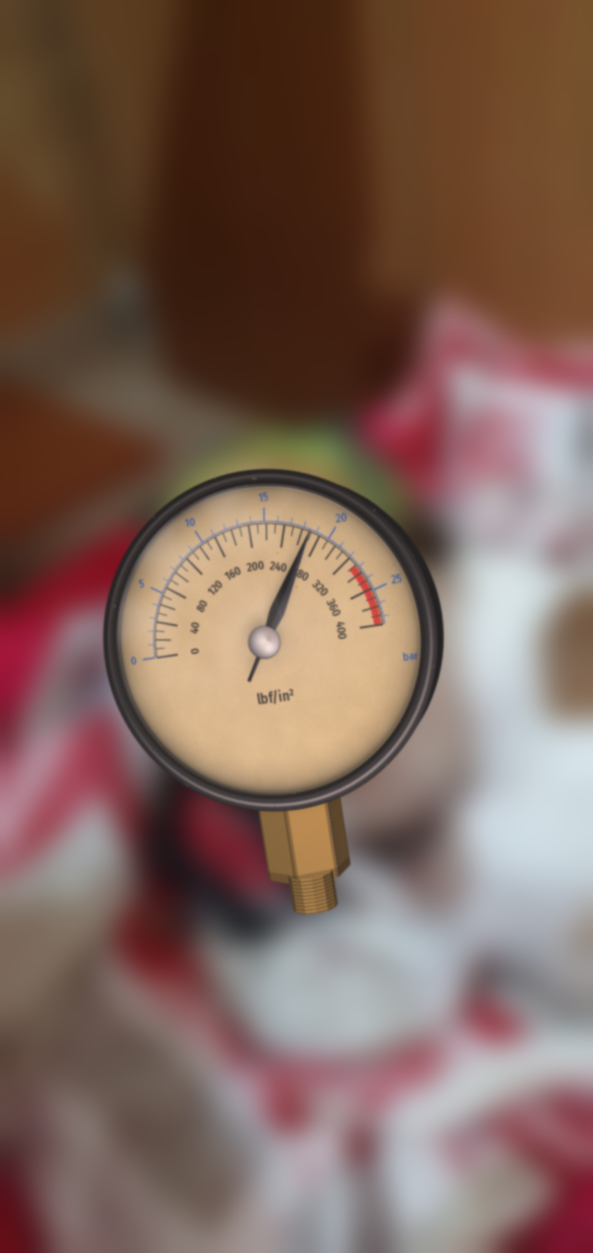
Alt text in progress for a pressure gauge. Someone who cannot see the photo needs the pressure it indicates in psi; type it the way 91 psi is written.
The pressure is 270 psi
